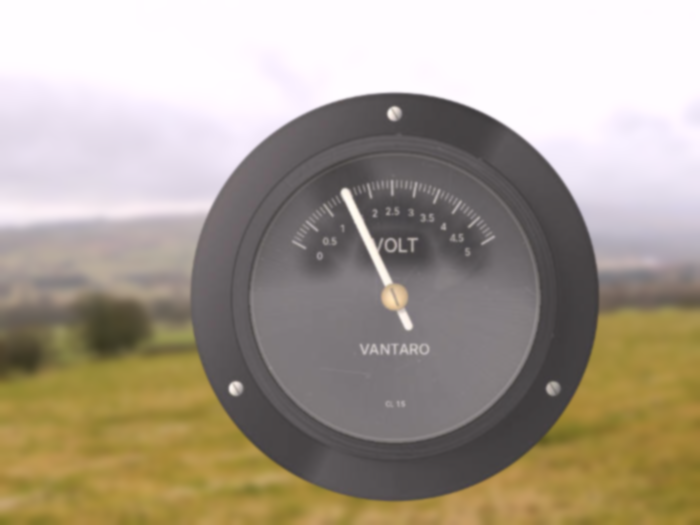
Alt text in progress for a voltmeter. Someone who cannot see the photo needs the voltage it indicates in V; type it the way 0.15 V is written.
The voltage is 1.5 V
